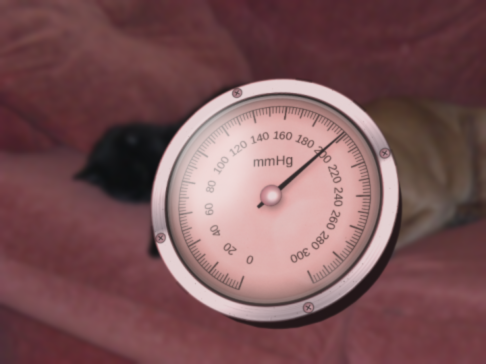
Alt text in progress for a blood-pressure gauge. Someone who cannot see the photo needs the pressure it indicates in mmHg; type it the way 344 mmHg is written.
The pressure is 200 mmHg
